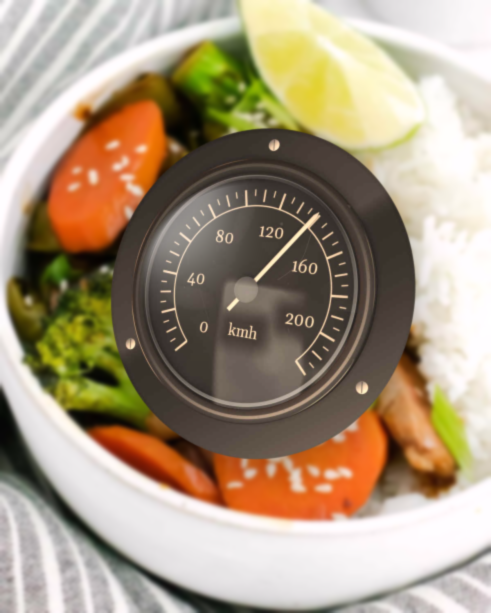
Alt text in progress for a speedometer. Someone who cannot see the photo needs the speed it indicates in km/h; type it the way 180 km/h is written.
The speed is 140 km/h
